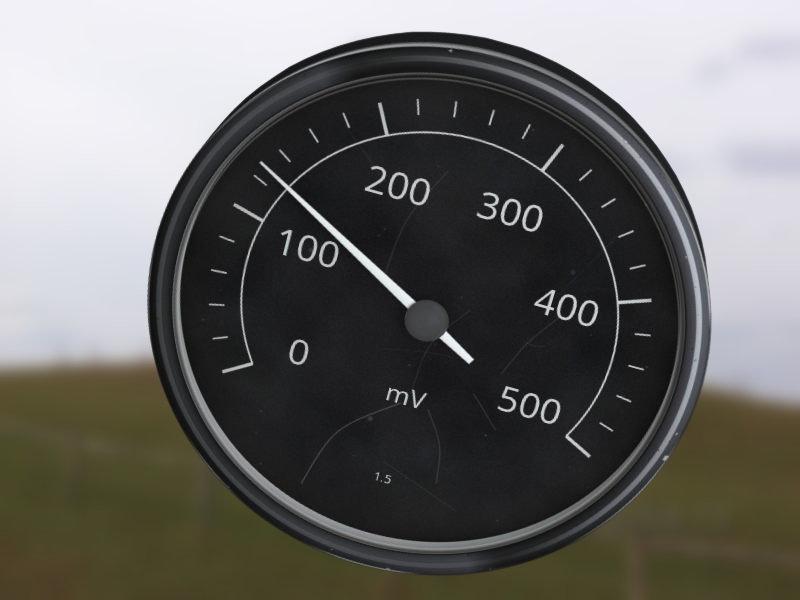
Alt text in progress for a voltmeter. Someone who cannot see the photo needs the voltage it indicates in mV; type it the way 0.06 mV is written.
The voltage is 130 mV
